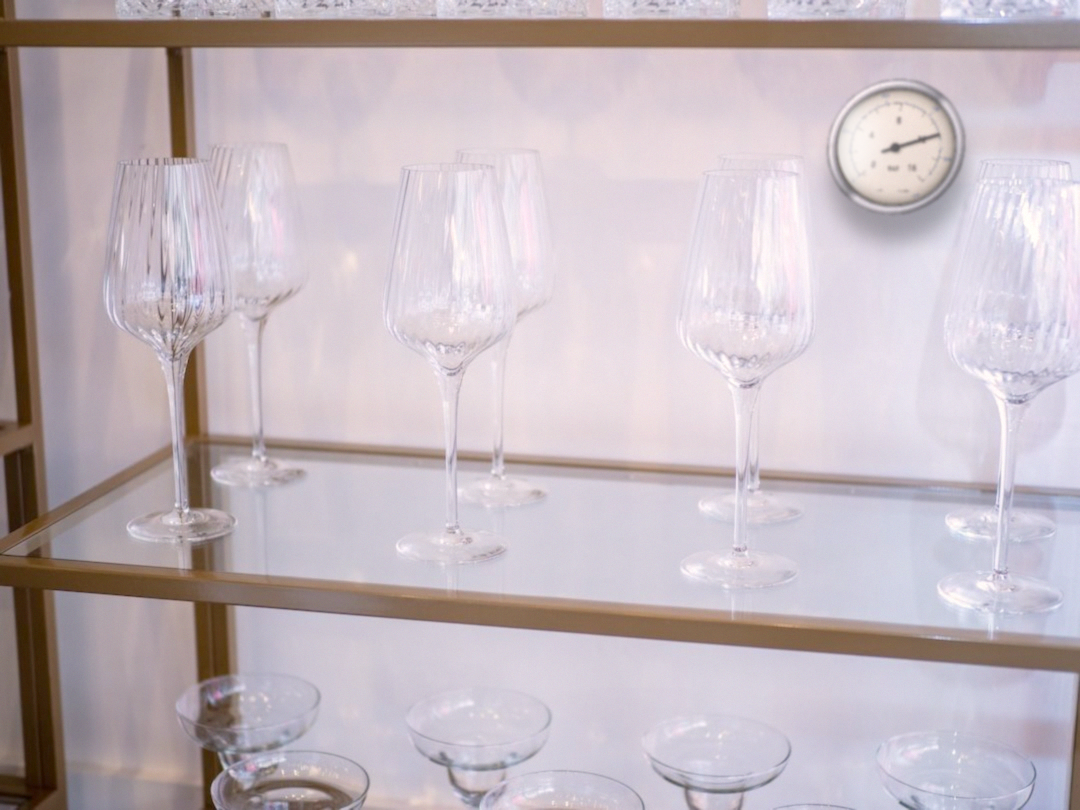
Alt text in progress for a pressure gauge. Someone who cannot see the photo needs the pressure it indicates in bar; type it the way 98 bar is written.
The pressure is 12 bar
